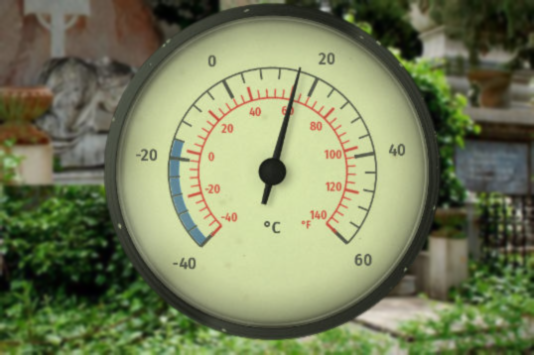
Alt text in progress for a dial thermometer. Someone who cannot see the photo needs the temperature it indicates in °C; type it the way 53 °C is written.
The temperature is 16 °C
